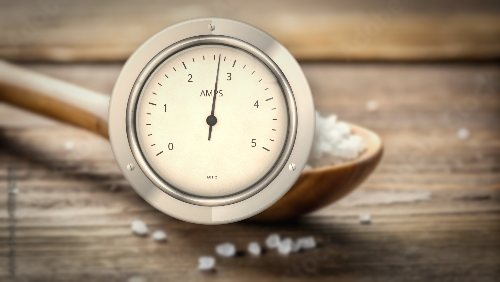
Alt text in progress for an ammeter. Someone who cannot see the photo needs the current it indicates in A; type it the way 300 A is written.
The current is 2.7 A
